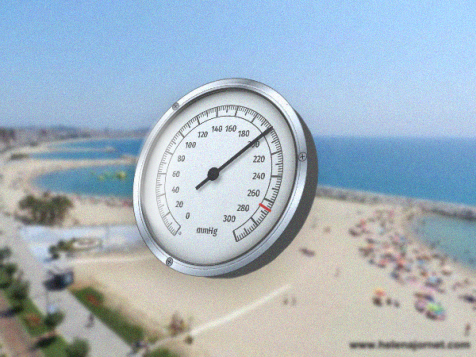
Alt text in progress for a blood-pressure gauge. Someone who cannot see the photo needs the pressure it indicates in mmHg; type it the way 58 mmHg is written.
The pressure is 200 mmHg
